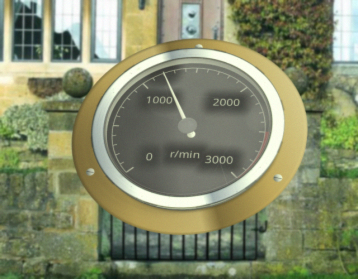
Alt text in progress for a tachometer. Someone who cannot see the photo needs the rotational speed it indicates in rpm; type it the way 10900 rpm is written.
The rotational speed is 1200 rpm
